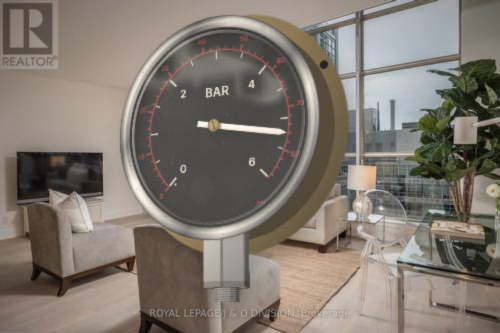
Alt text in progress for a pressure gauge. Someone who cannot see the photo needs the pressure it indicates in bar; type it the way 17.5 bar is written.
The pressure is 5.25 bar
